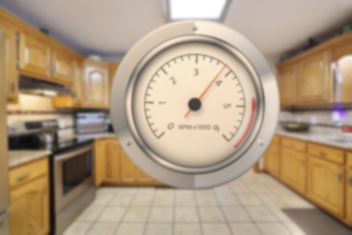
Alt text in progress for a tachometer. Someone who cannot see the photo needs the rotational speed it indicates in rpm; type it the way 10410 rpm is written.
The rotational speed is 3800 rpm
